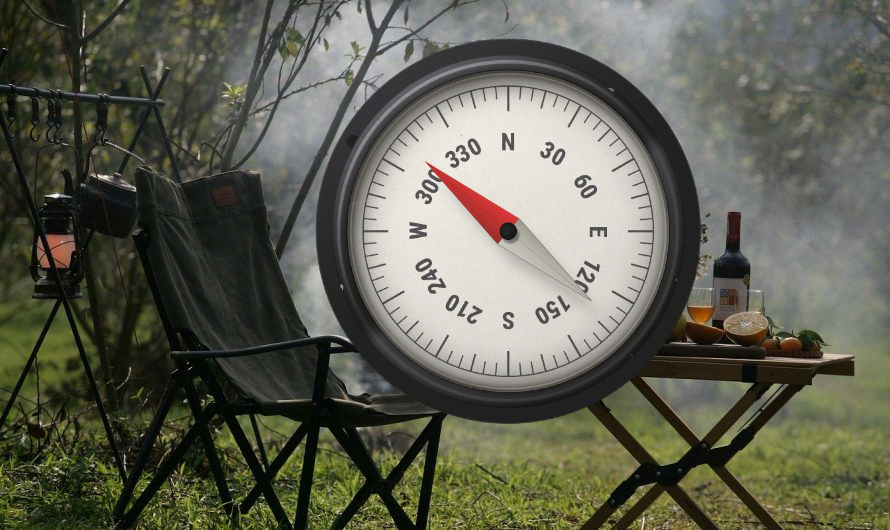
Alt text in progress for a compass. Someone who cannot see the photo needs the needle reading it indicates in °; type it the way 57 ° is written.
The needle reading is 310 °
